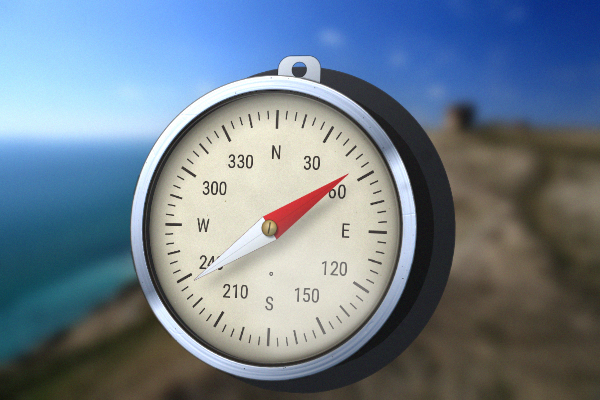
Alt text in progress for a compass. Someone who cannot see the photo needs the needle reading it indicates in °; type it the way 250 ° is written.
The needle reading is 55 °
